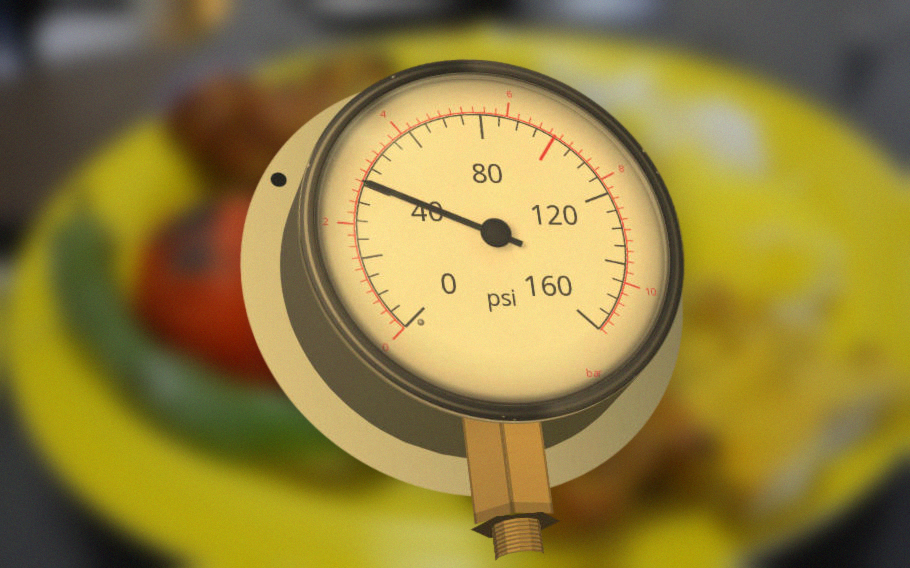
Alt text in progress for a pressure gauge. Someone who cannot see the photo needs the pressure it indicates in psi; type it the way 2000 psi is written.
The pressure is 40 psi
